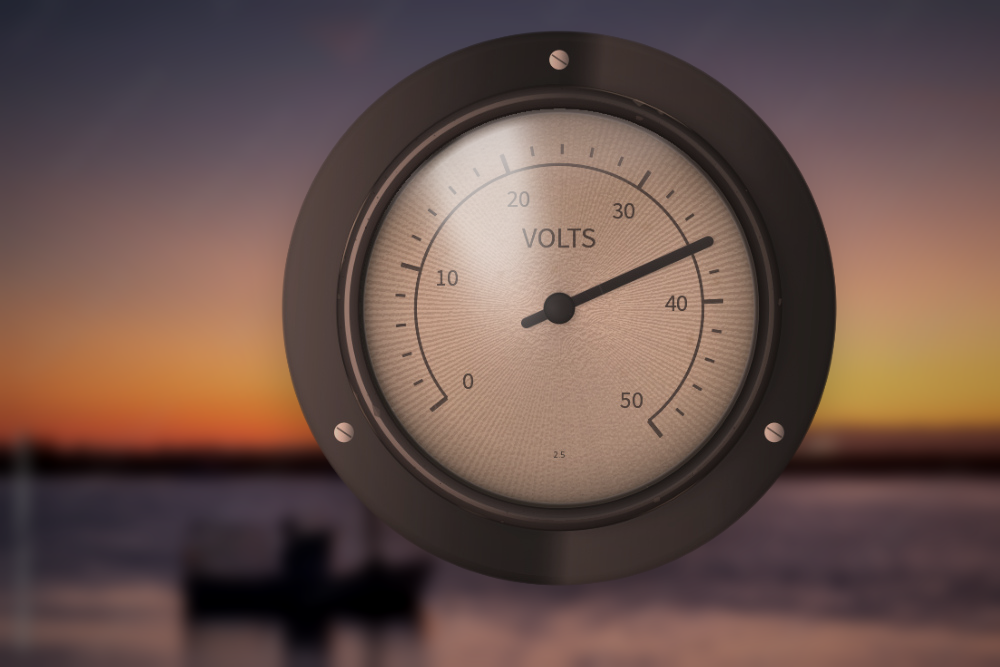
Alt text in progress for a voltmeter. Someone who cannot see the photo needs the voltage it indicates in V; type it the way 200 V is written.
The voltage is 36 V
